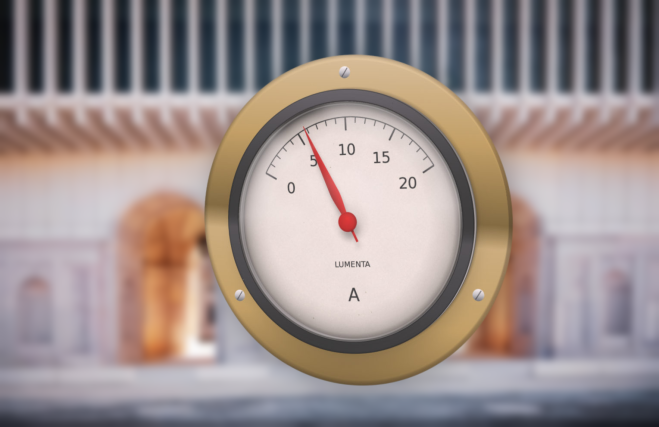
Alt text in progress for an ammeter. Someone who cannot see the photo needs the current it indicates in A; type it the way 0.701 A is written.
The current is 6 A
